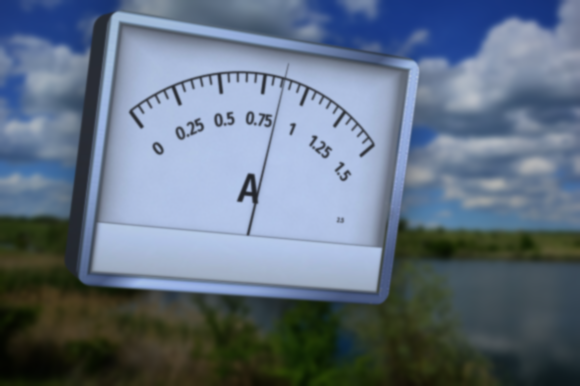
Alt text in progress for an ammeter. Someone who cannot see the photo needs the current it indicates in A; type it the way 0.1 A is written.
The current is 0.85 A
